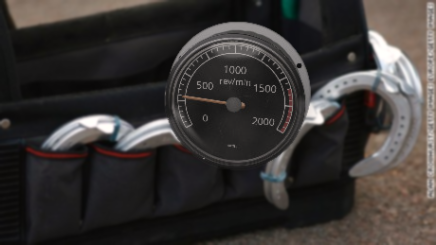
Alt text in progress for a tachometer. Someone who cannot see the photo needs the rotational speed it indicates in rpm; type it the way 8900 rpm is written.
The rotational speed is 300 rpm
